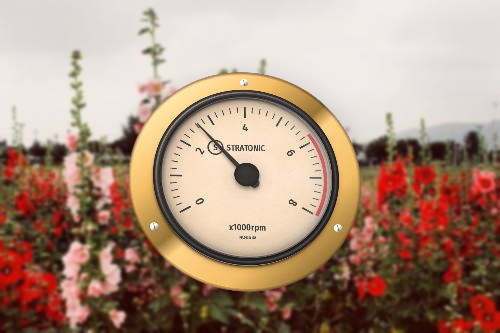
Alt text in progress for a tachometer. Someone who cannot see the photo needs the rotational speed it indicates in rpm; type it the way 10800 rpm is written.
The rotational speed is 2600 rpm
